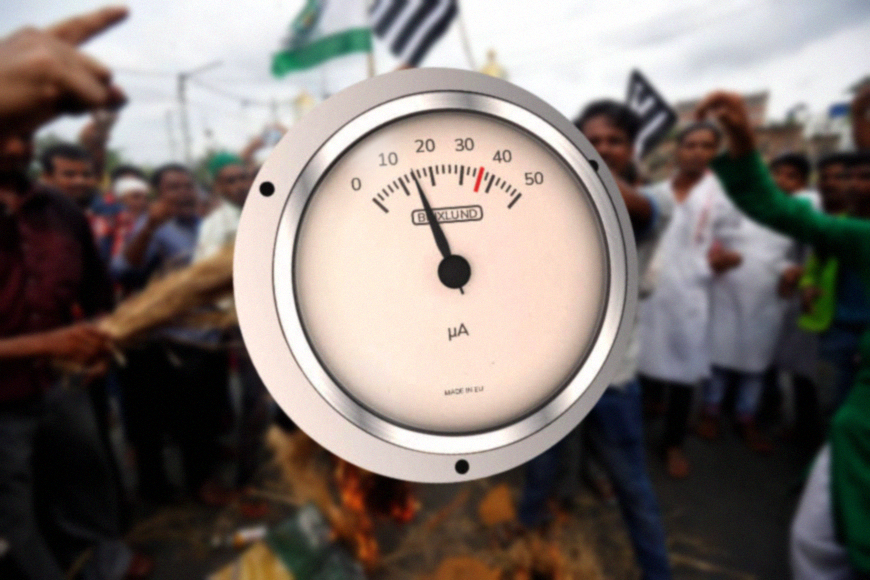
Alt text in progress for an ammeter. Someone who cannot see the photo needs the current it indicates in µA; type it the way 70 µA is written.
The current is 14 µA
